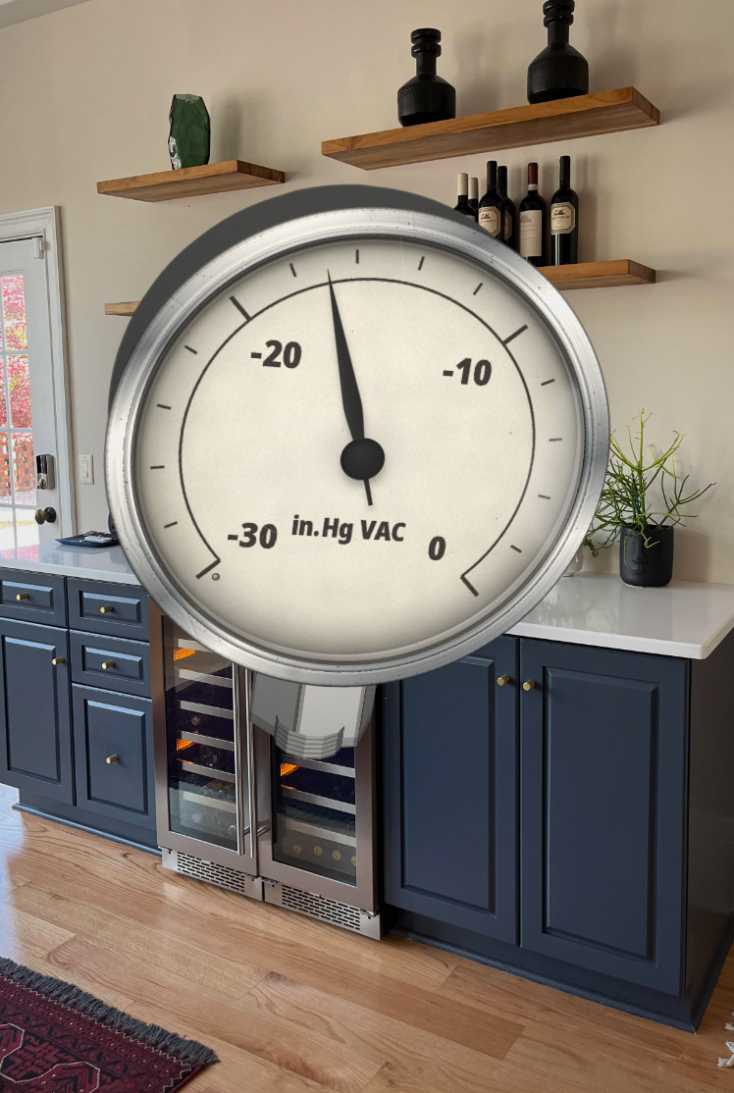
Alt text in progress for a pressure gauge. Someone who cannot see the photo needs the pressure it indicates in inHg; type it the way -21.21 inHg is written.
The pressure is -17 inHg
